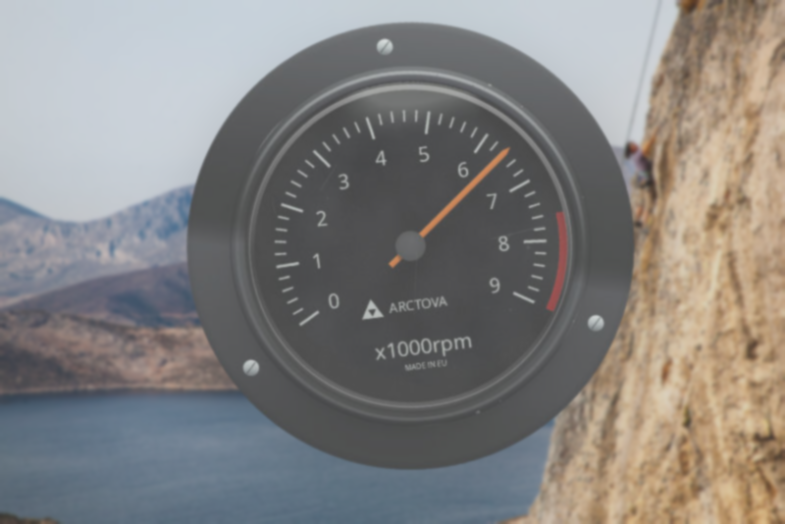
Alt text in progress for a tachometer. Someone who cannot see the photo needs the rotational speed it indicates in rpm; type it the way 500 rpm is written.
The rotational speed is 6400 rpm
